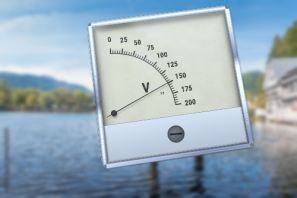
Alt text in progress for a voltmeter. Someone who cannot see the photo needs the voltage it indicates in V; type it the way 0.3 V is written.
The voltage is 150 V
